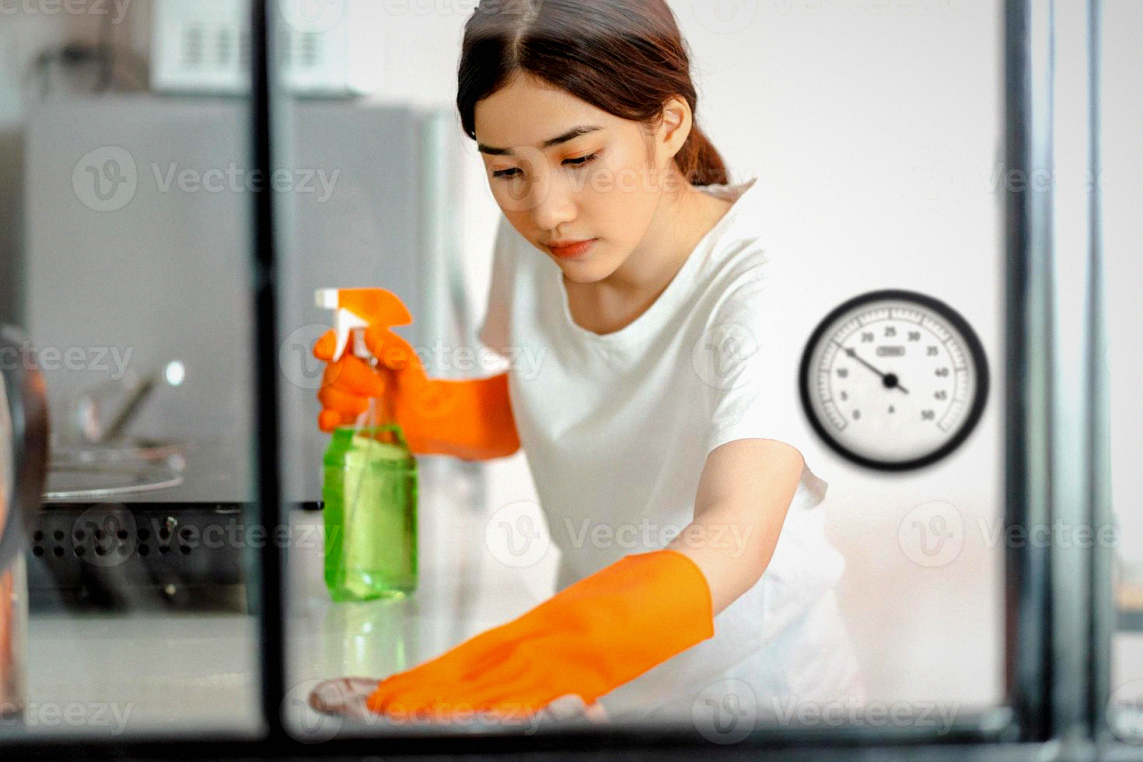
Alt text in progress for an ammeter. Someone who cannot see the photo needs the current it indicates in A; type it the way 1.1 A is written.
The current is 15 A
